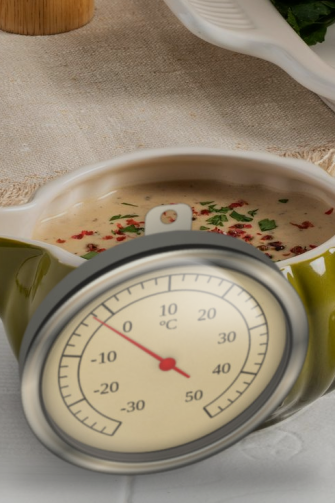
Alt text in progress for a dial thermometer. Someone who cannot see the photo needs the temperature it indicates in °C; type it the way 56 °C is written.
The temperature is -2 °C
